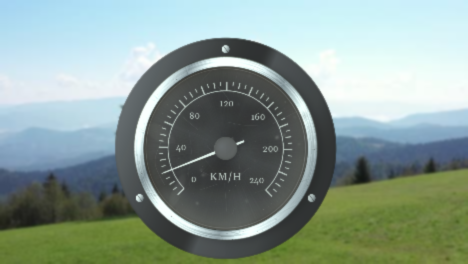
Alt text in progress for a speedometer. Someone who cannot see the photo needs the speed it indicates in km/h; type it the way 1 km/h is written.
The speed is 20 km/h
